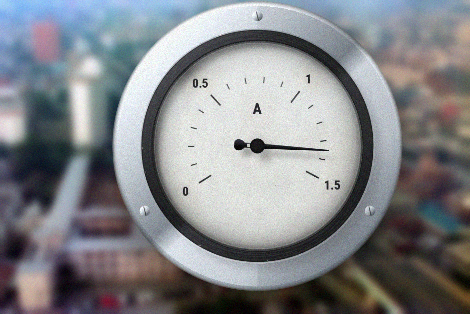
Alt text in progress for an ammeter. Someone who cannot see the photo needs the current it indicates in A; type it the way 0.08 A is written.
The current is 1.35 A
